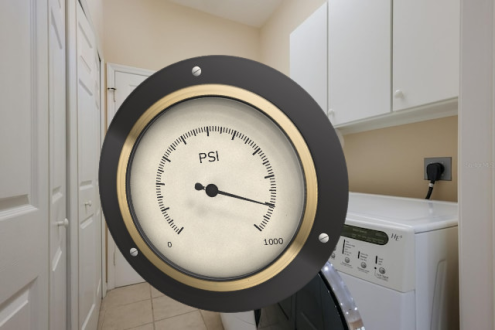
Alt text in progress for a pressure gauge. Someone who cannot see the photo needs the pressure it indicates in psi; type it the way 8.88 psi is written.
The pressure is 900 psi
